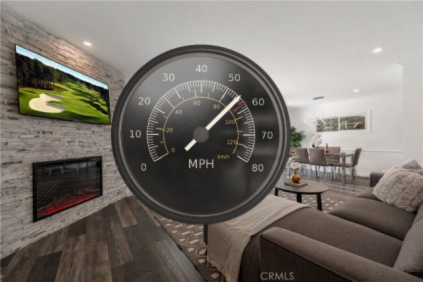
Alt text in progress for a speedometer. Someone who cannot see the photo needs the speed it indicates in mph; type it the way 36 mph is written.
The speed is 55 mph
